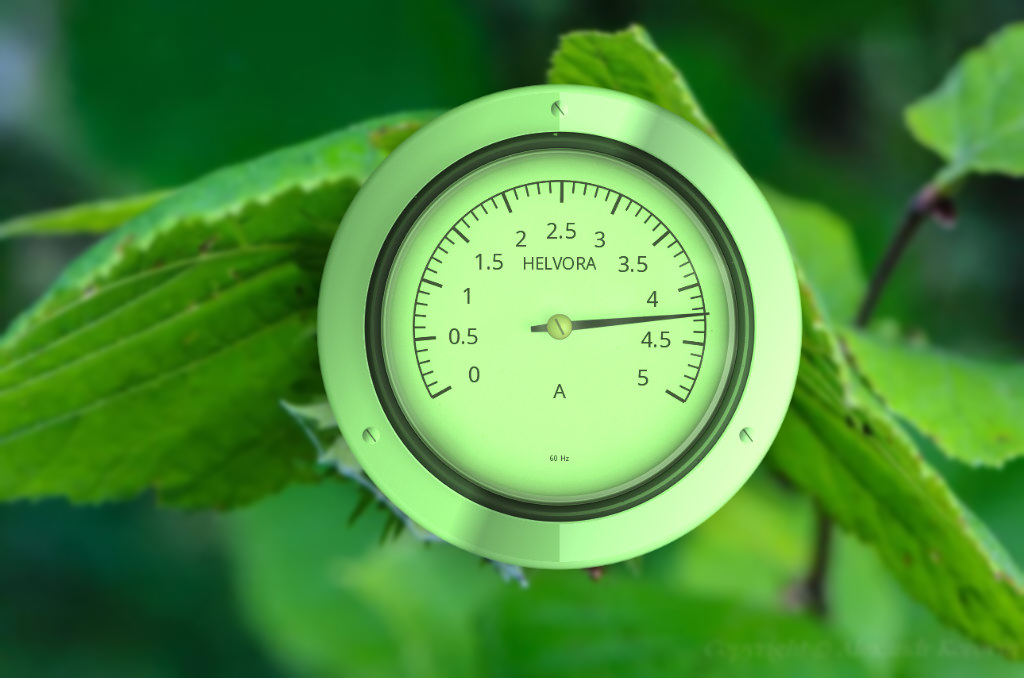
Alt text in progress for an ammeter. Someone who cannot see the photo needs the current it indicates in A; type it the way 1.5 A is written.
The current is 4.25 A
